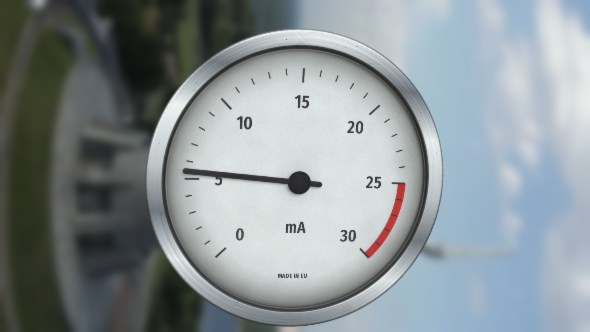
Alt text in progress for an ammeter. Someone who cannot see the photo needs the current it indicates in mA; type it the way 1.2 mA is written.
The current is 5.5 mA
